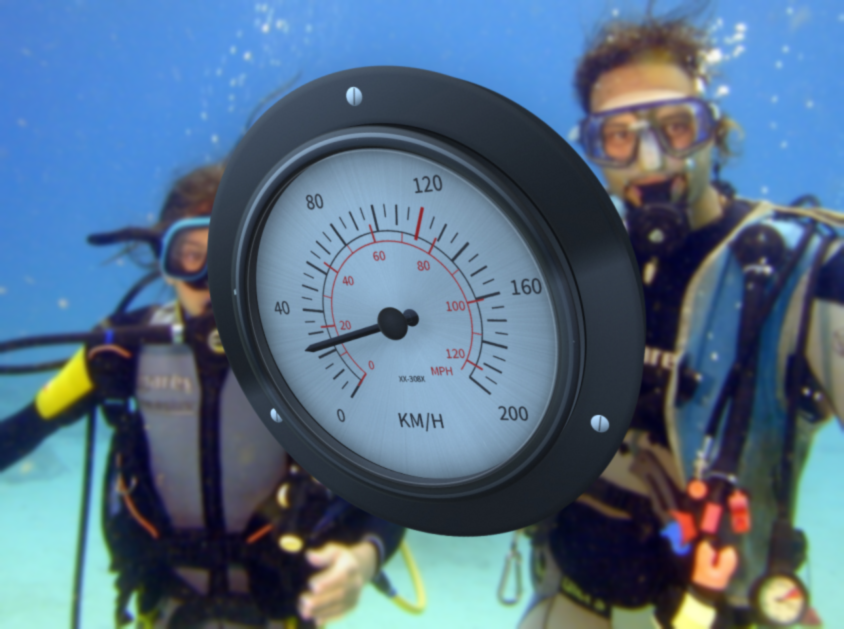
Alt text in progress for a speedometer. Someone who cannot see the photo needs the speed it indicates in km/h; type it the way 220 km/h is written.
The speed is 25 km/h
